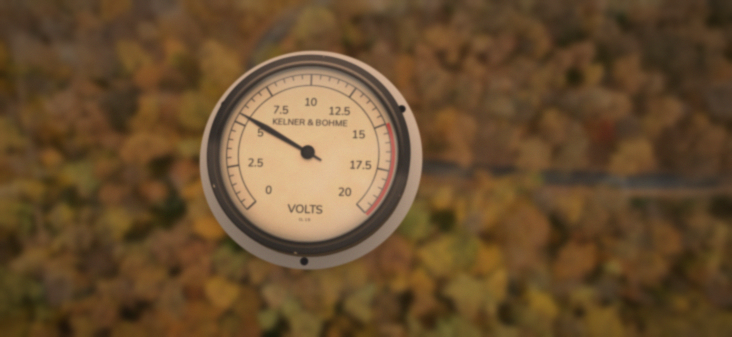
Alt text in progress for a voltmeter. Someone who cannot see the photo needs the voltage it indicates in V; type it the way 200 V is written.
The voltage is 5.5 V
